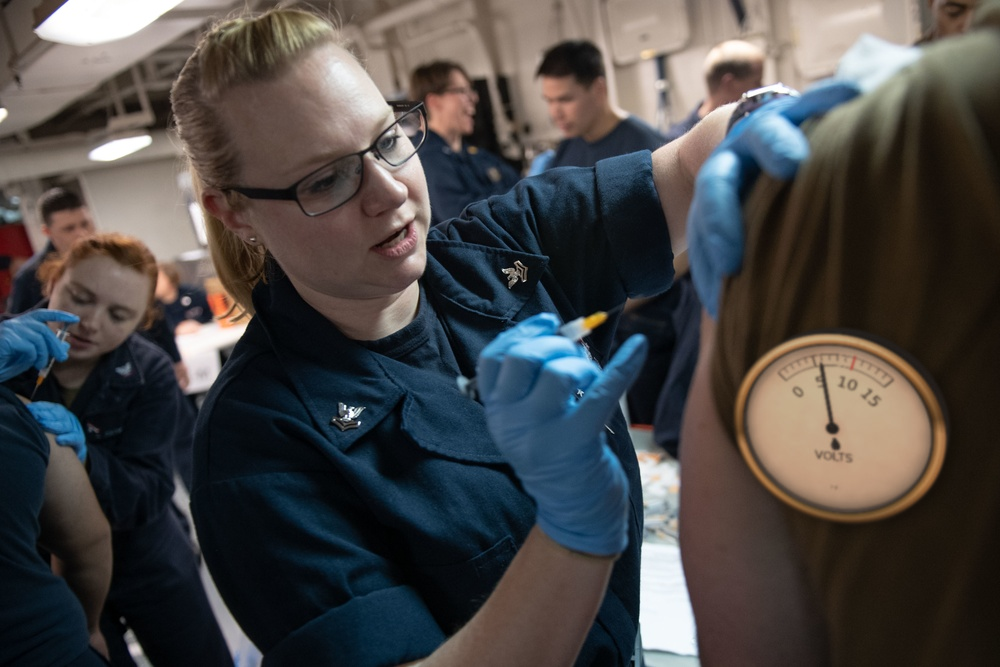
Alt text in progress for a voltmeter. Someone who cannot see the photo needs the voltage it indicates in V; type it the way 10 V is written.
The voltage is 6 V
